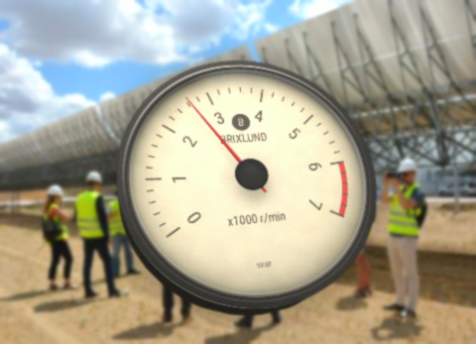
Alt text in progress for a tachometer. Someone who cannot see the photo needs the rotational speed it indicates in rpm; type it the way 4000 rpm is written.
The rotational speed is 2600 rpm
